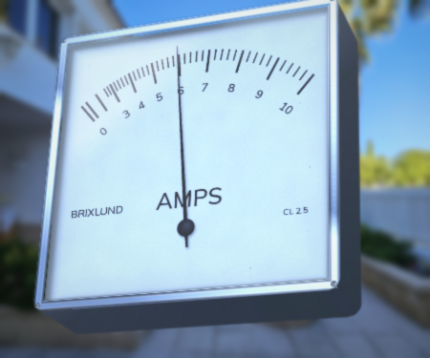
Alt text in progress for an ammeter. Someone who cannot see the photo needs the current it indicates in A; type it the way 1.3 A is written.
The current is 6 A
